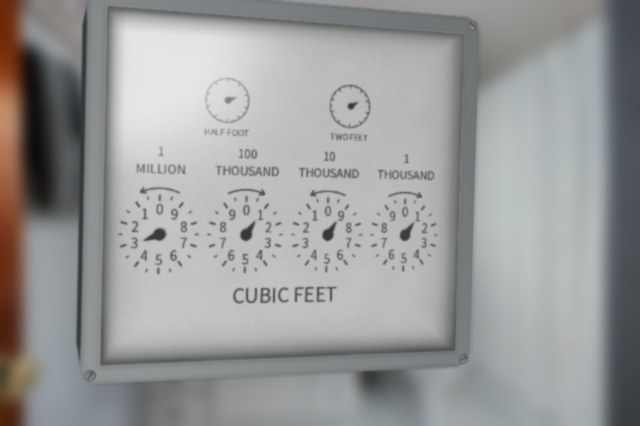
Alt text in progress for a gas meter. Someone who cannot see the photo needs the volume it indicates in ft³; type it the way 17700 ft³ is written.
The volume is 309100 ft³
